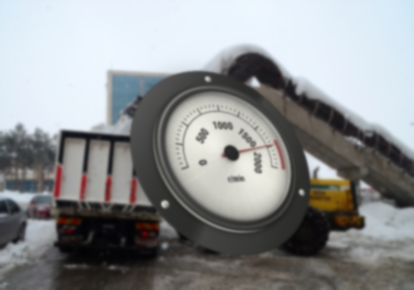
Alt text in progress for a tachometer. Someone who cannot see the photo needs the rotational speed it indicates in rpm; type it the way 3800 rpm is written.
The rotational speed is 1750 rpm
